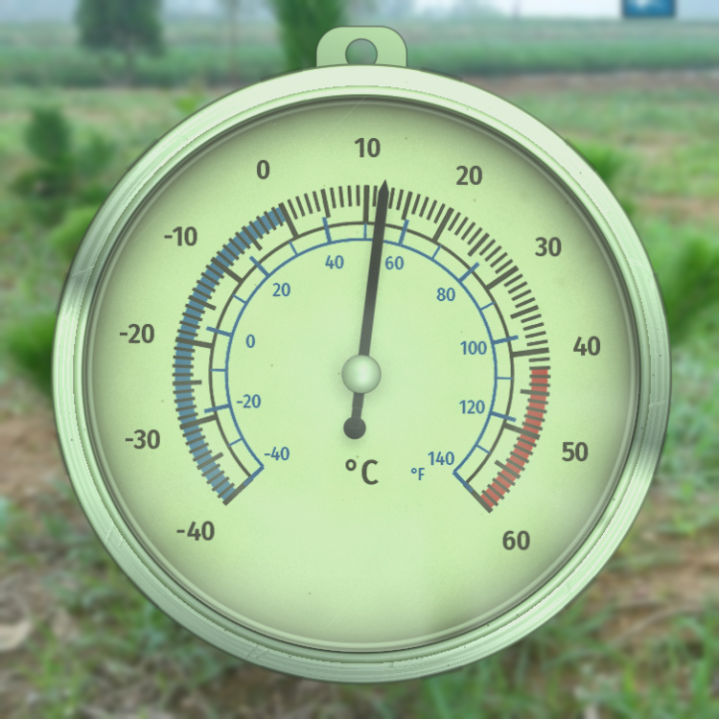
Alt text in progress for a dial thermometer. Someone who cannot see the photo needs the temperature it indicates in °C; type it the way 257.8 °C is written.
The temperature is 12 °C
